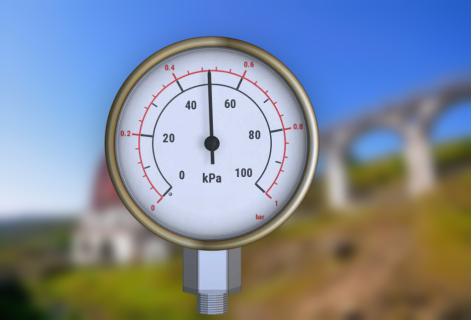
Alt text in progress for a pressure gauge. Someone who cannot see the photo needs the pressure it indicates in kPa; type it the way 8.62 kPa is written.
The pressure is 50 kPa
